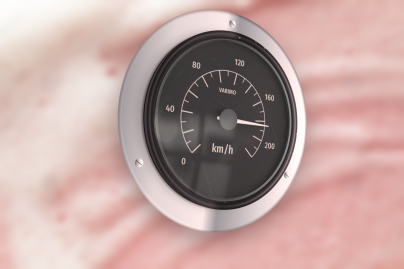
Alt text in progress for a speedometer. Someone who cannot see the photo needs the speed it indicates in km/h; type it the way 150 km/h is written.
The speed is 185 km/h
